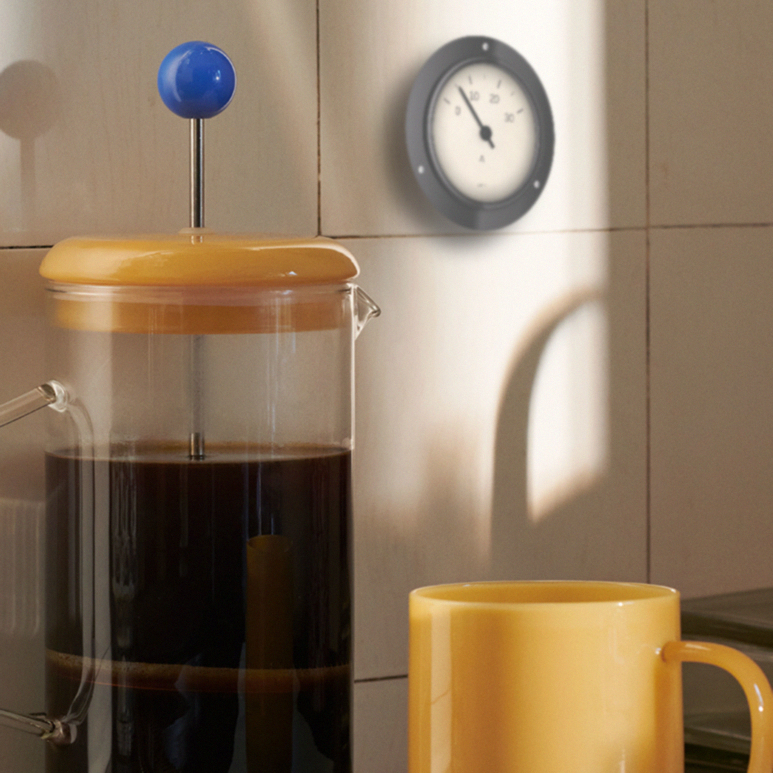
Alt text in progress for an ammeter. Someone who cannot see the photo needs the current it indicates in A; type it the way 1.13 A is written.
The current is 5 A
